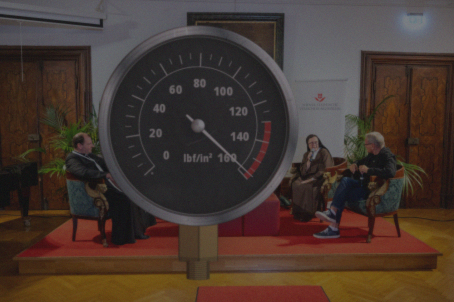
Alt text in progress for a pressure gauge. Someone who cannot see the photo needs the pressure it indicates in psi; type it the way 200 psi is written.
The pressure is 157.5 psi
